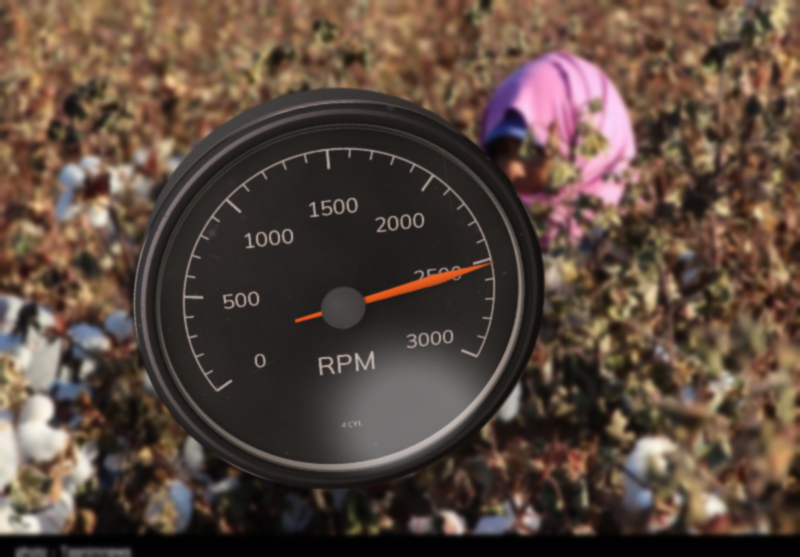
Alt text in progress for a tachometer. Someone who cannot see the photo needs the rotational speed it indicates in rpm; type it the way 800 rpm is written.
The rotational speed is 2500 rpm
